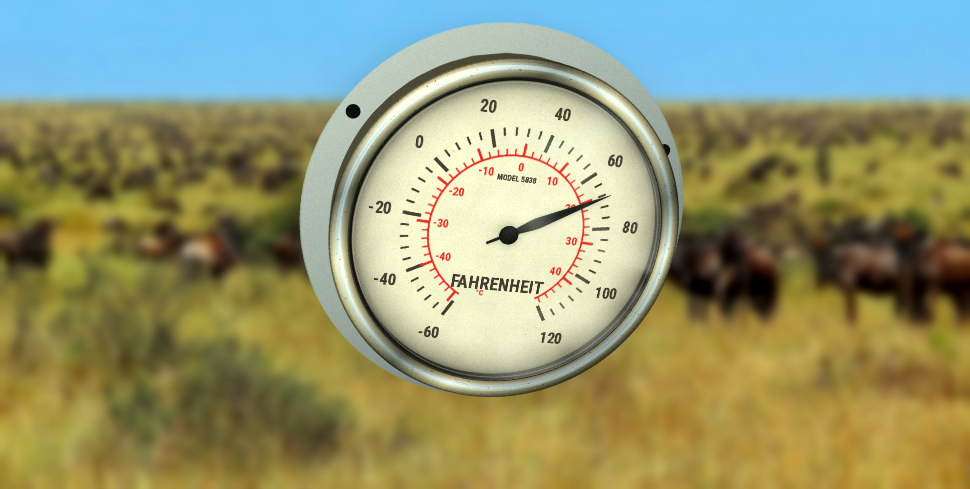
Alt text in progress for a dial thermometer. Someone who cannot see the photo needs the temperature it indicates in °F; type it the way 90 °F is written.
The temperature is 68 °F
